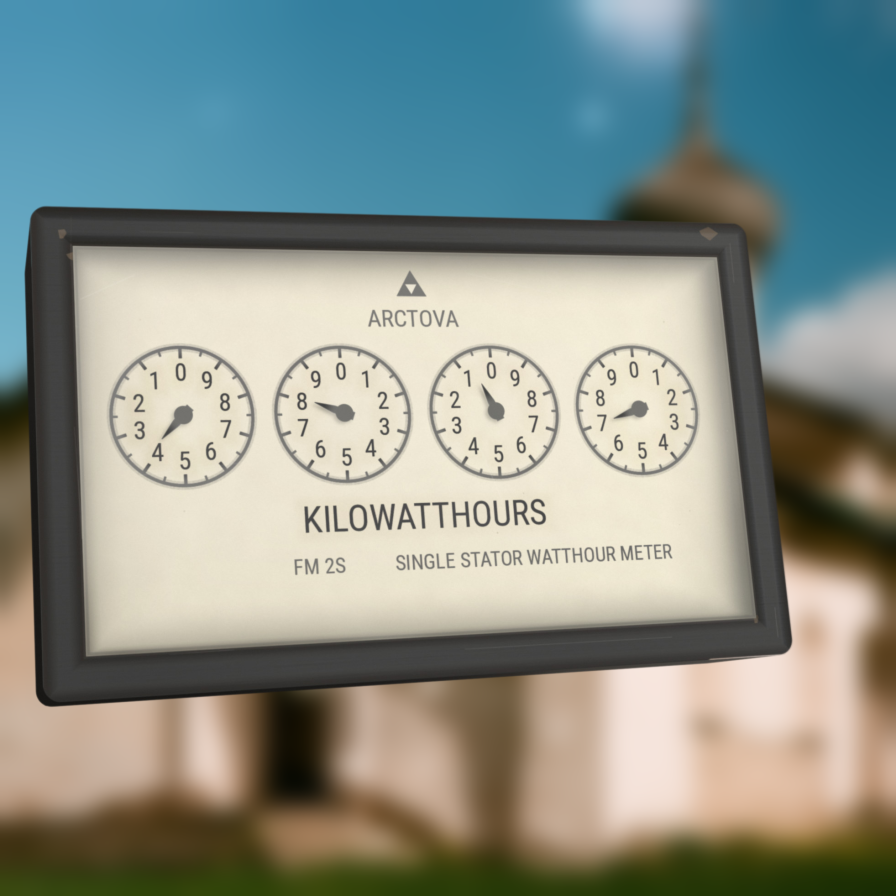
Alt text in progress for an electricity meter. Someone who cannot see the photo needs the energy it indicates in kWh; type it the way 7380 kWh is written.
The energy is 3807 kWh
